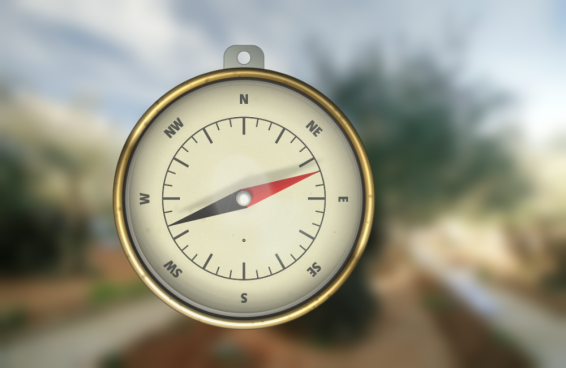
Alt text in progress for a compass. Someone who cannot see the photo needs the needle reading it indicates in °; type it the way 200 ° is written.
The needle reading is 70 °
